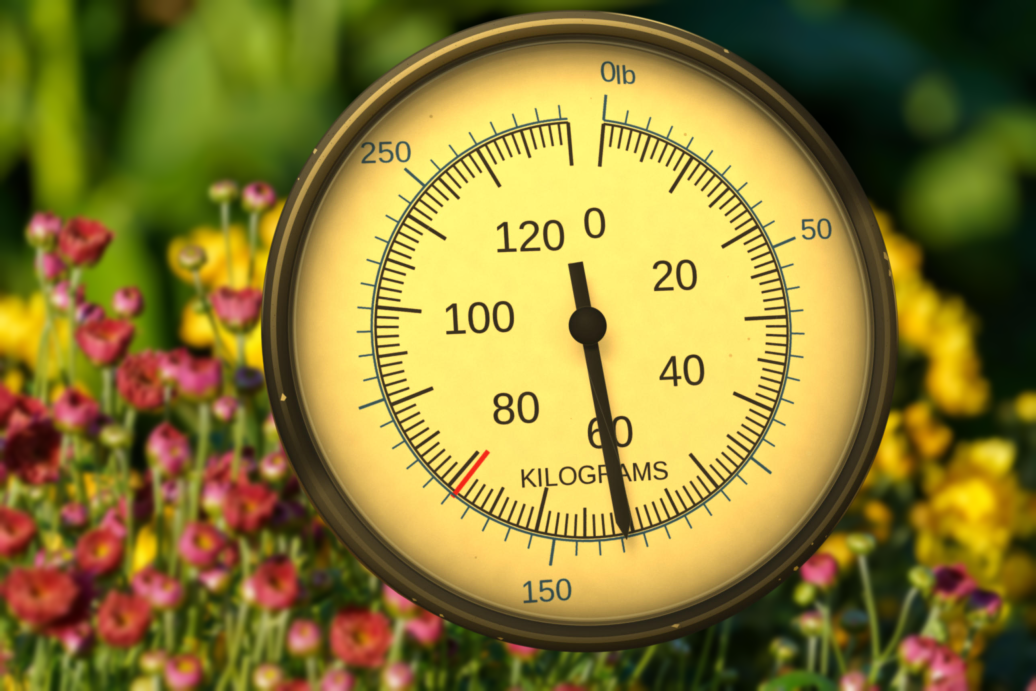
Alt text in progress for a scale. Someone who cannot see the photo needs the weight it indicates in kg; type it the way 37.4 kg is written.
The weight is 61 kg
